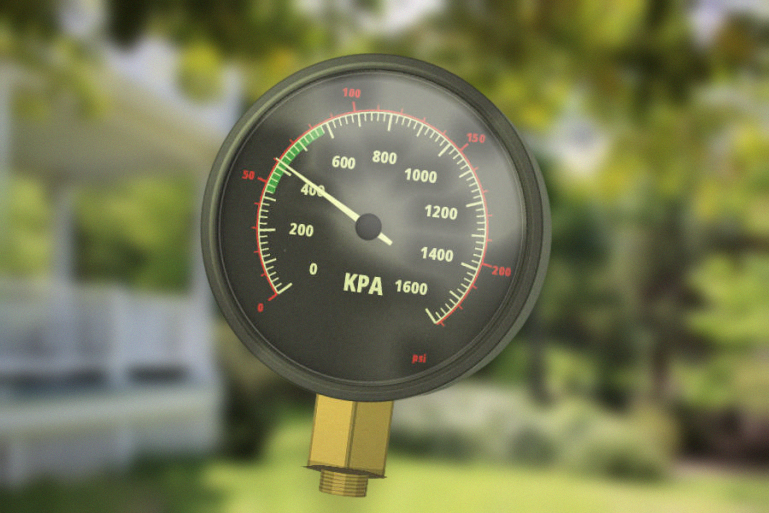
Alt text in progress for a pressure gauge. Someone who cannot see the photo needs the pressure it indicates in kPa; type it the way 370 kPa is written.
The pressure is 420 kPa
